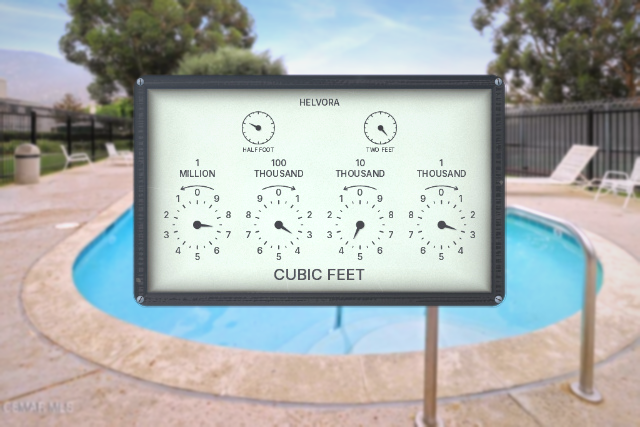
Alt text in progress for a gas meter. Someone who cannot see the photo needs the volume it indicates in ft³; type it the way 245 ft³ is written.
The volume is 734300 ft³
